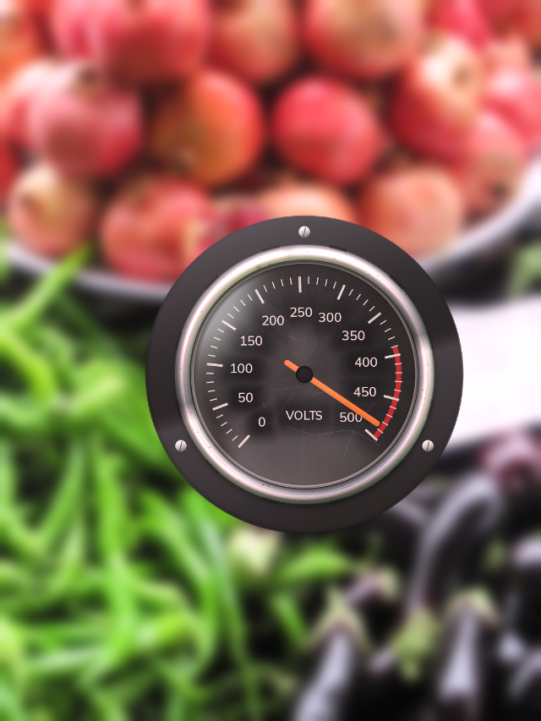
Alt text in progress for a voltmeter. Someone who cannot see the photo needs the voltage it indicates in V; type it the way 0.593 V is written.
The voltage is 485 V
